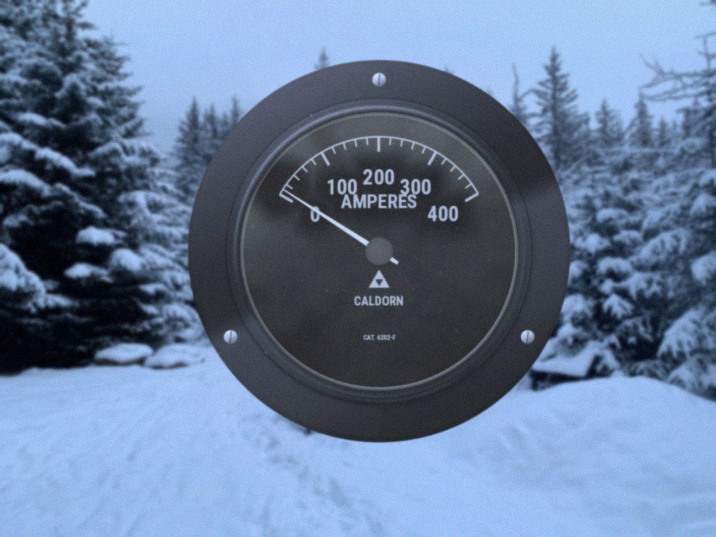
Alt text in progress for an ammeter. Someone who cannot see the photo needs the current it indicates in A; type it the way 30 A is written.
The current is 10 A
